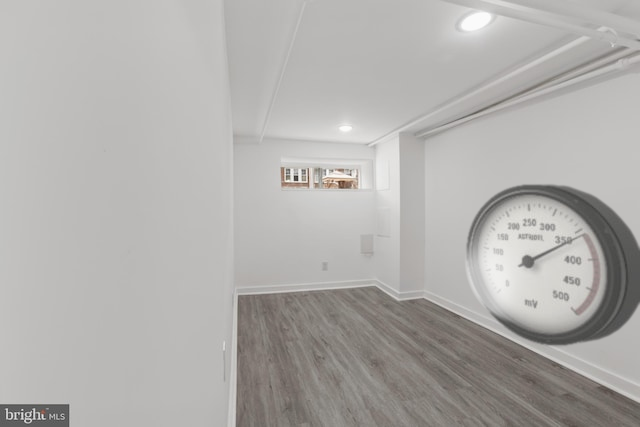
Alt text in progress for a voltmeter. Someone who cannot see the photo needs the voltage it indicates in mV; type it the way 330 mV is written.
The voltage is 360 mV
